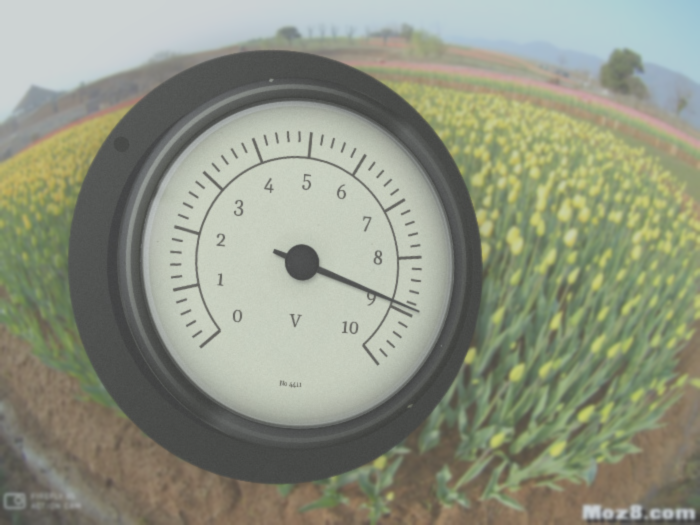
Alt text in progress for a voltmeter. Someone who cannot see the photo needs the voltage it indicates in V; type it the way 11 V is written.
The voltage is 8.9 V
